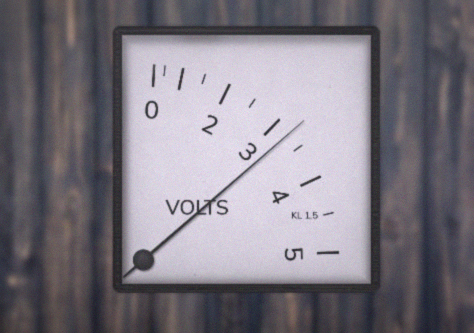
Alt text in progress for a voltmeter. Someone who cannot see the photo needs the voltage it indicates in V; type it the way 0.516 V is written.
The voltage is 3.25 V
